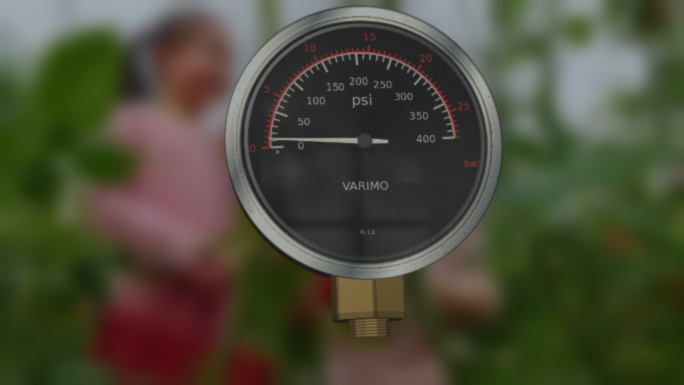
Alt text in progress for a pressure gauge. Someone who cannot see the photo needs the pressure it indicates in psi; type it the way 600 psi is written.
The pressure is 10 psi
